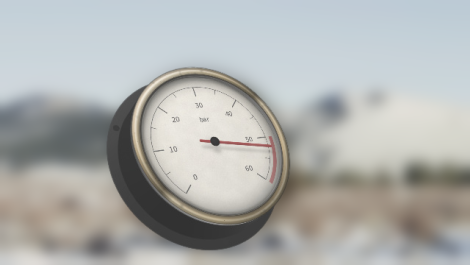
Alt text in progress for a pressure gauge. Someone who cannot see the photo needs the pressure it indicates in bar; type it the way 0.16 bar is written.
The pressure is 52.5 bar
